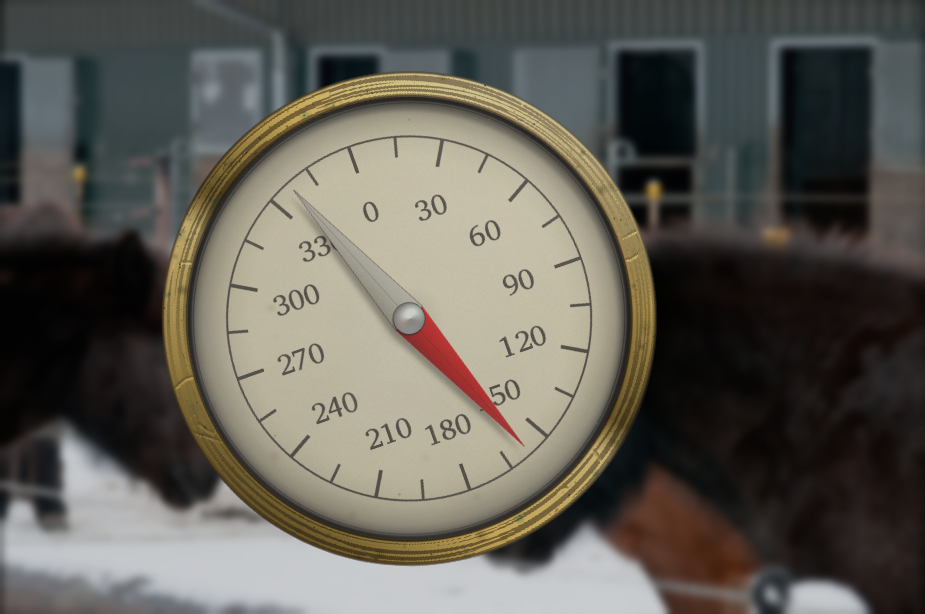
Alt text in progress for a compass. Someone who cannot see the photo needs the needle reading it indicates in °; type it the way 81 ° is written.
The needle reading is 157.5 °
